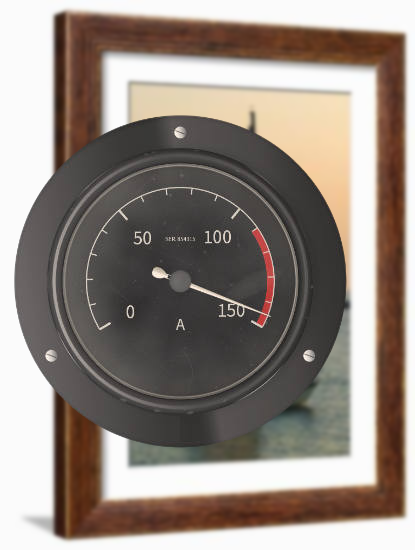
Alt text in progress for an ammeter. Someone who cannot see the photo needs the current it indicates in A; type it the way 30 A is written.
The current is 145 A
